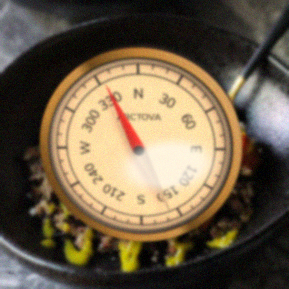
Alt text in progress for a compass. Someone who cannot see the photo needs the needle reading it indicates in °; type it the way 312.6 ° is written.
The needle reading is 335 °
